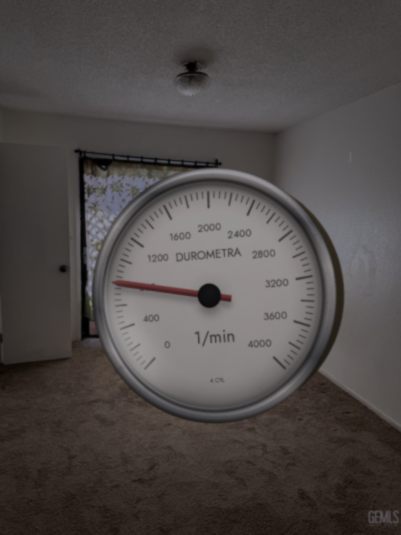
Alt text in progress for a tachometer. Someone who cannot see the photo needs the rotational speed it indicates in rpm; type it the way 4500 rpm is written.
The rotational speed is 800 rpm
